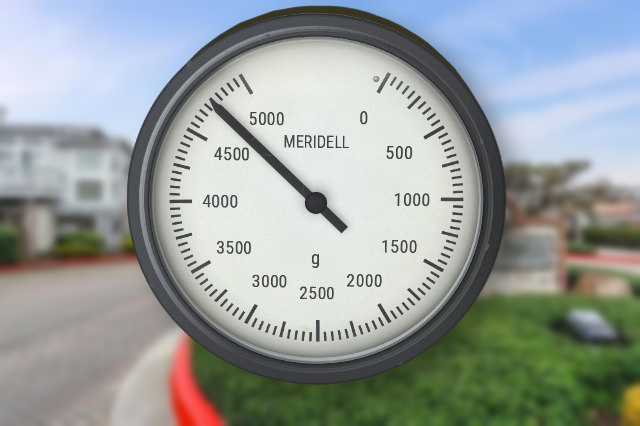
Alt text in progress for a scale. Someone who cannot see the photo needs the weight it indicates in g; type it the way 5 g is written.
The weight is 4750 g
